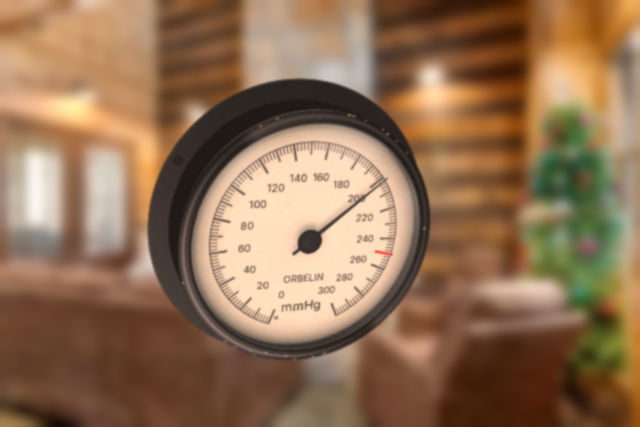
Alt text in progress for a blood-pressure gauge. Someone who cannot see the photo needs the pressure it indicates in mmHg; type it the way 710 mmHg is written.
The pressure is 200 mmHg
